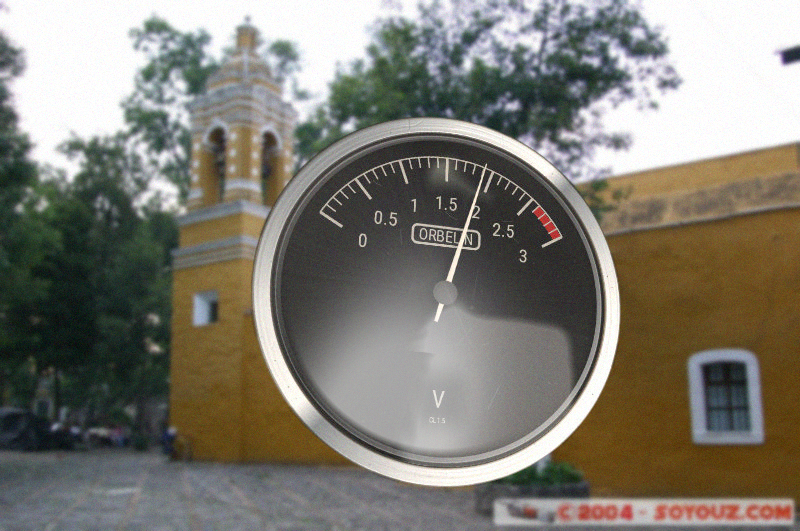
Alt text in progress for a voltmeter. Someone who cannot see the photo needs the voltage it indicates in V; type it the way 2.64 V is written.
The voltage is 1.9 V
